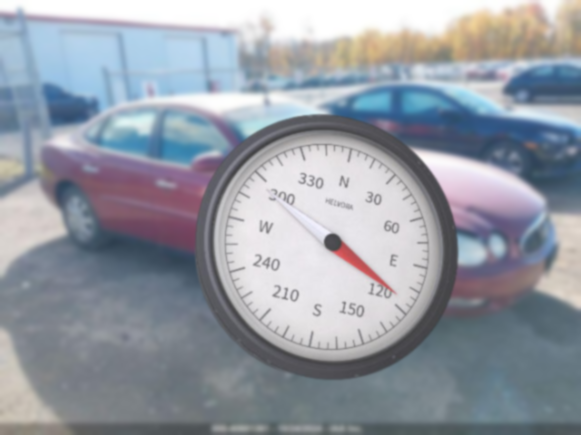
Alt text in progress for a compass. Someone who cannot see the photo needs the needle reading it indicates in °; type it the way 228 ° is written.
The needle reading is 115 °
